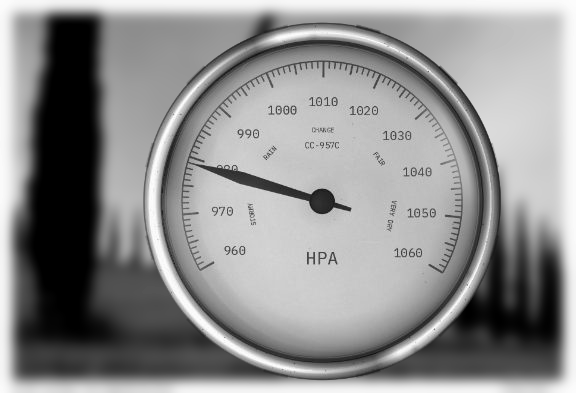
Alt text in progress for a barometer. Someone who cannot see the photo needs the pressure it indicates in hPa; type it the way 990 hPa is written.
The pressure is 979 hPa
